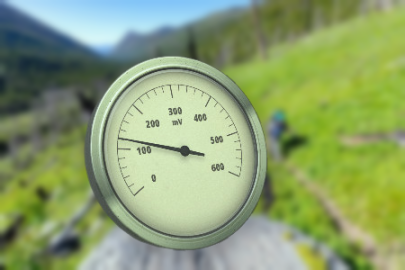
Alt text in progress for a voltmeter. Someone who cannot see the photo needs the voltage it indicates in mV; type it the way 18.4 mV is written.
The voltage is 120 mV
